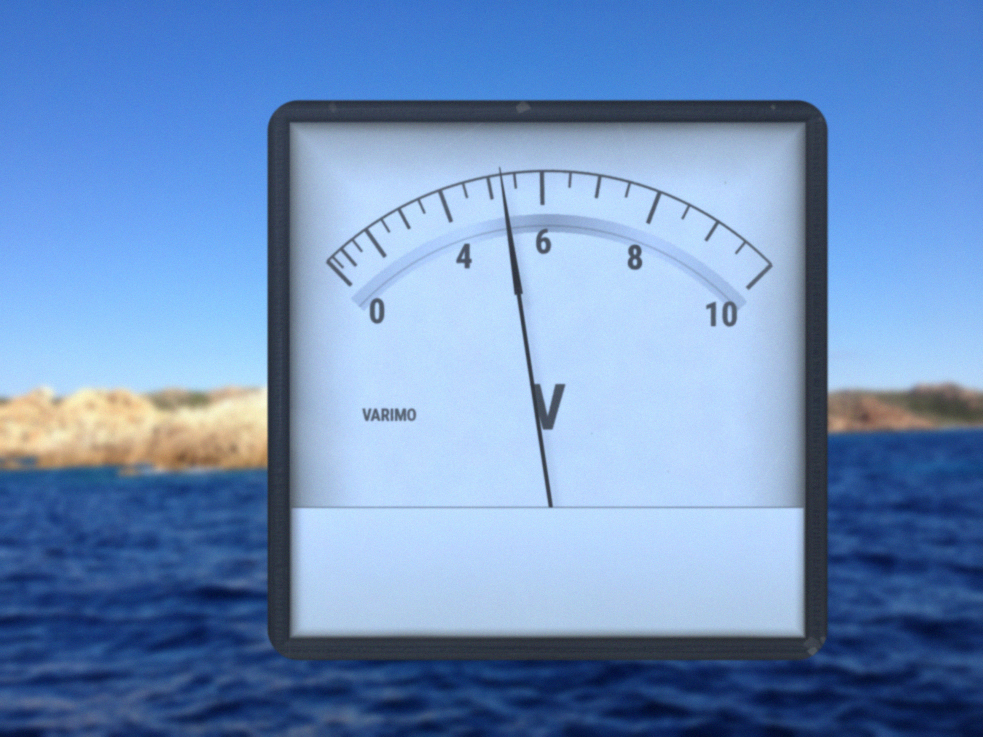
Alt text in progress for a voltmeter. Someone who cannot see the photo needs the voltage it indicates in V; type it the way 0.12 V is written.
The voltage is 5.25 V
